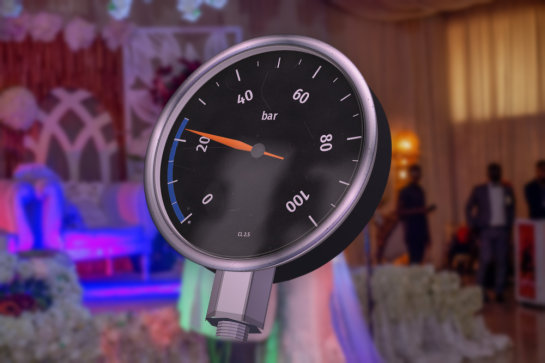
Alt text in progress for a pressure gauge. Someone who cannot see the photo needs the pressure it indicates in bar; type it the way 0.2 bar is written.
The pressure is 22.5 bar
